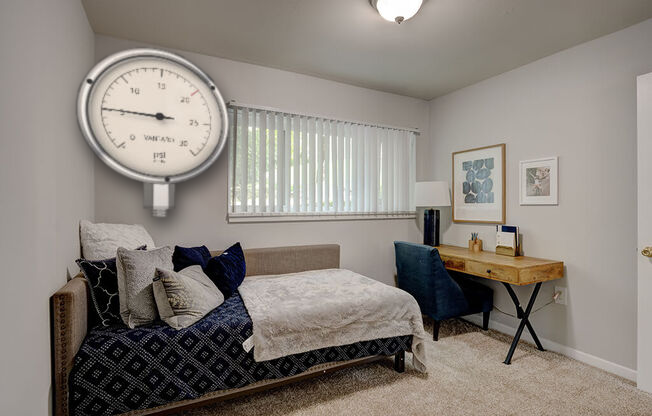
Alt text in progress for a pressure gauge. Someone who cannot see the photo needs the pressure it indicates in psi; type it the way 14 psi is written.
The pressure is 5 psi
